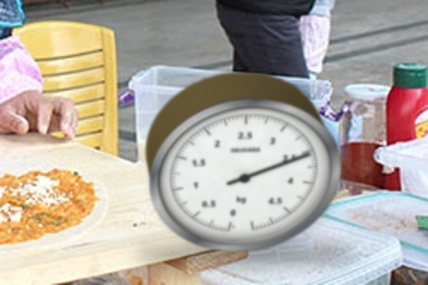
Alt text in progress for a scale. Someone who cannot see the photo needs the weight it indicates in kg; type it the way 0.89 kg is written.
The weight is 3.5 kg
